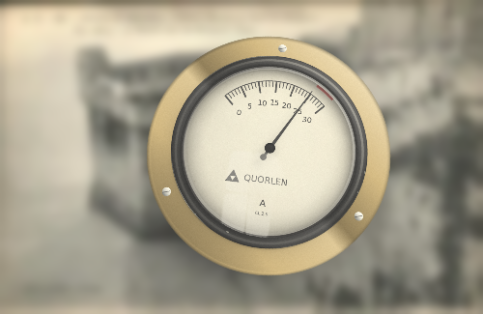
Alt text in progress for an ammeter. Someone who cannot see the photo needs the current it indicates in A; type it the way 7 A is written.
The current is 25 A
